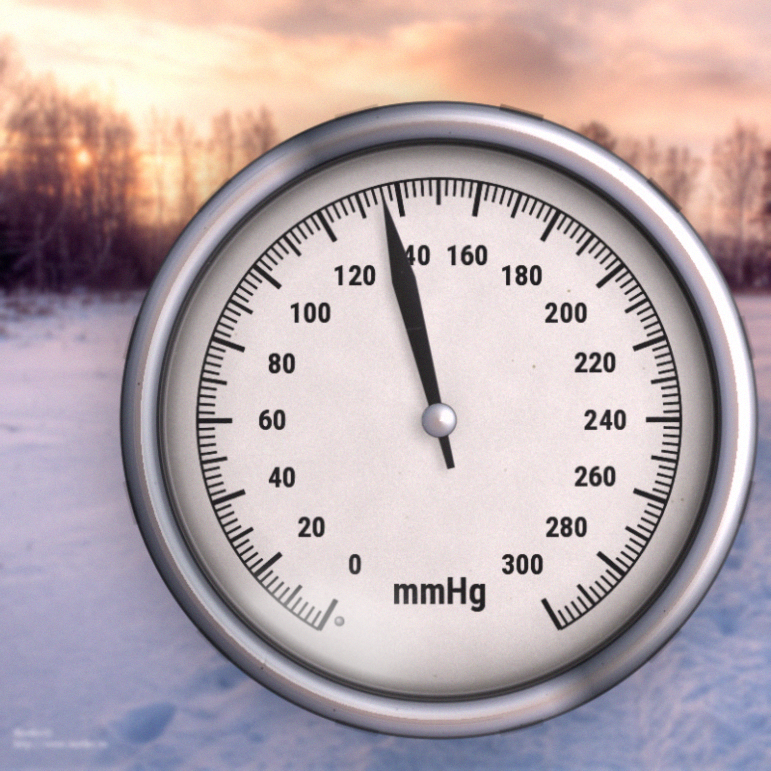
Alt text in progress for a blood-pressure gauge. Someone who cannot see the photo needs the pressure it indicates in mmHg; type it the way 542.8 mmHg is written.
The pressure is 136 mmHg
